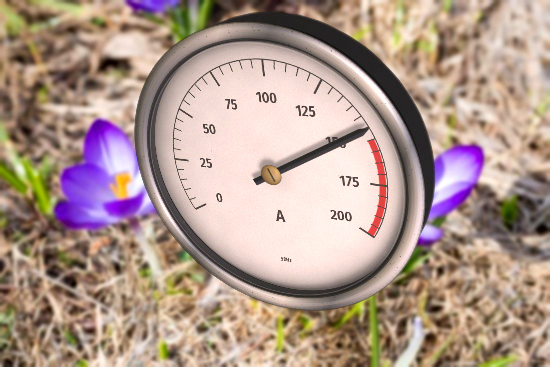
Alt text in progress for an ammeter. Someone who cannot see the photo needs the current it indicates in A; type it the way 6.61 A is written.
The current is 150 A
